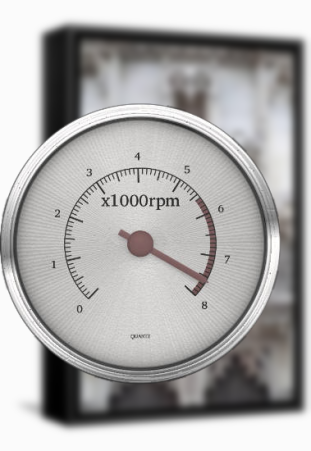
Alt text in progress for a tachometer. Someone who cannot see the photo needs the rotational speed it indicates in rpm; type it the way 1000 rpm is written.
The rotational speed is 7600 rpm
